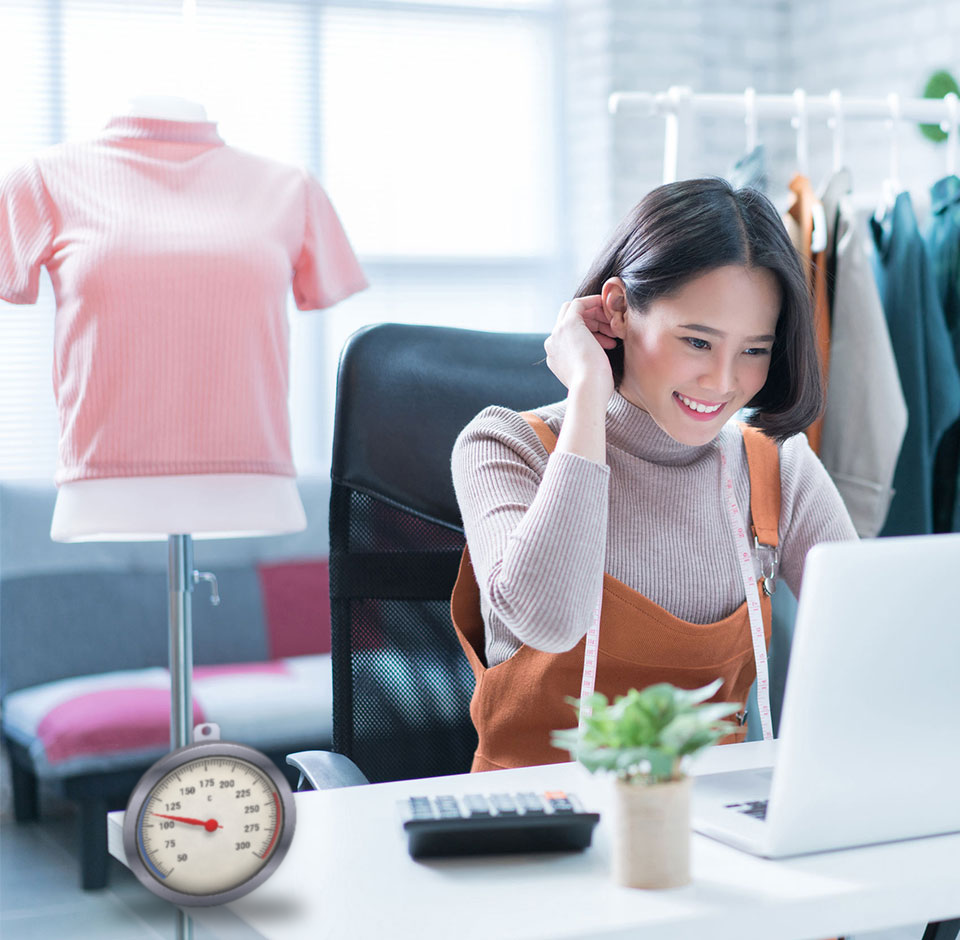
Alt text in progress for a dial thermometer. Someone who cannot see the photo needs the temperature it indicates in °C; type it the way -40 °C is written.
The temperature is 112.5 °C
